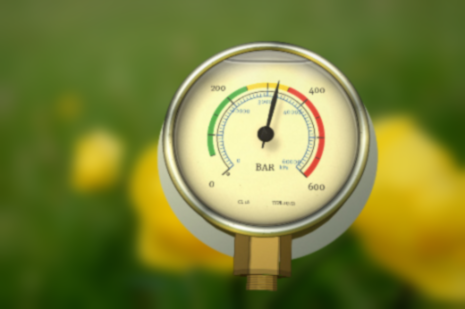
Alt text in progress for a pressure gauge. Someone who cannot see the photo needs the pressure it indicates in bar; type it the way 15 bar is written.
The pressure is 325 bar
